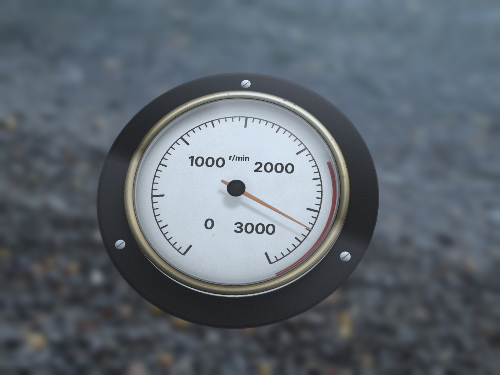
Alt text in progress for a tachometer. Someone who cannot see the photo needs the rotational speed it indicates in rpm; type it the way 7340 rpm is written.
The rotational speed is 2650 rpm
